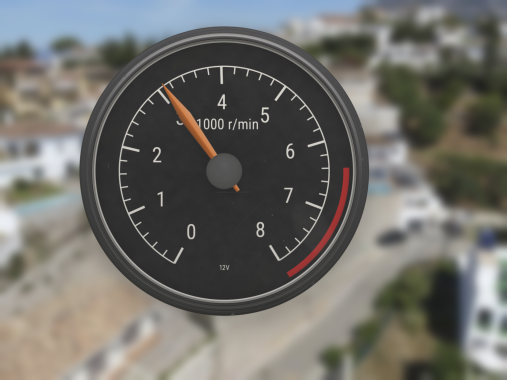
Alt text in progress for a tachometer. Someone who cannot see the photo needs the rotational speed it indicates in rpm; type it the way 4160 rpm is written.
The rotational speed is 3100 rpm
